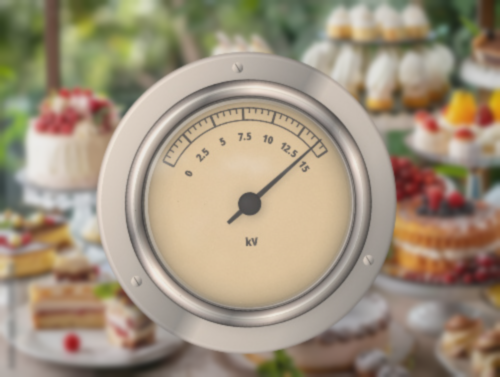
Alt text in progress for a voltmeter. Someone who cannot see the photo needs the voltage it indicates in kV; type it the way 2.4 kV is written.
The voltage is 14 kV
